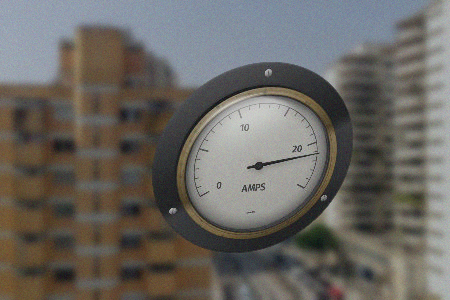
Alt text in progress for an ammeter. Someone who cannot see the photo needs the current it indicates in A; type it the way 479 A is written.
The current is 21 A
